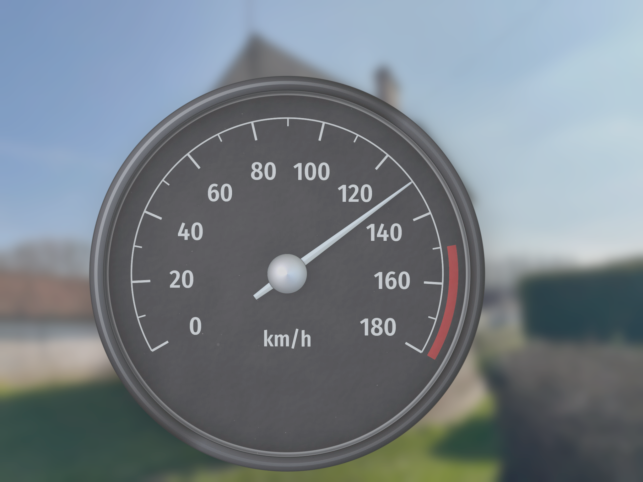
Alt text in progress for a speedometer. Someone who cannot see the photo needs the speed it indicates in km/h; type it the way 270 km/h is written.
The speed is 130 km/h
